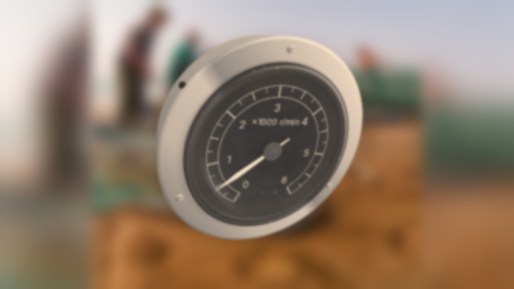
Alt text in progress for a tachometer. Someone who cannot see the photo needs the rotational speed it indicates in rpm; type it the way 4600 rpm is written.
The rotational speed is 500 rpm
